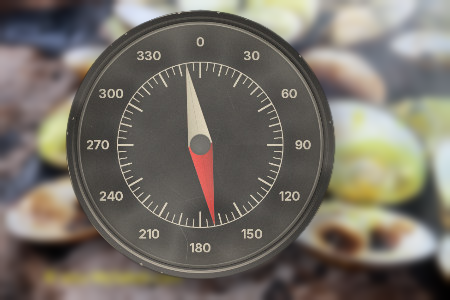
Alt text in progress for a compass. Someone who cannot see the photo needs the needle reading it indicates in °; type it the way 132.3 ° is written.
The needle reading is 170 °
